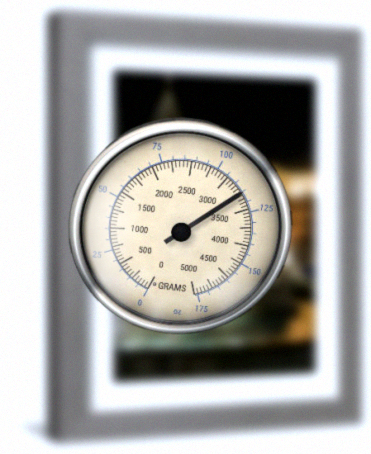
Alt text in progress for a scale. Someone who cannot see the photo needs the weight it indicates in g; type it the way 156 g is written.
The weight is 3250 g
